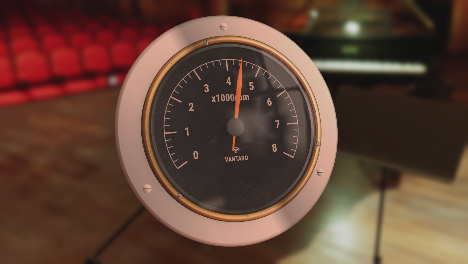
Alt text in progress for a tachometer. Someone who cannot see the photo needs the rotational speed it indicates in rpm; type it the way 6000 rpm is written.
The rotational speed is 4400 rpm
